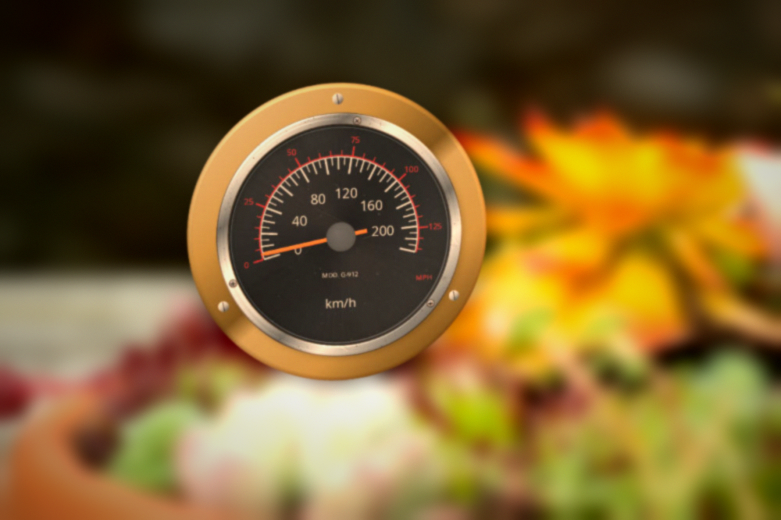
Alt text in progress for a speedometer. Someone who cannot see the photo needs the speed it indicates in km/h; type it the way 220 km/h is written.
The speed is 5 km/h
